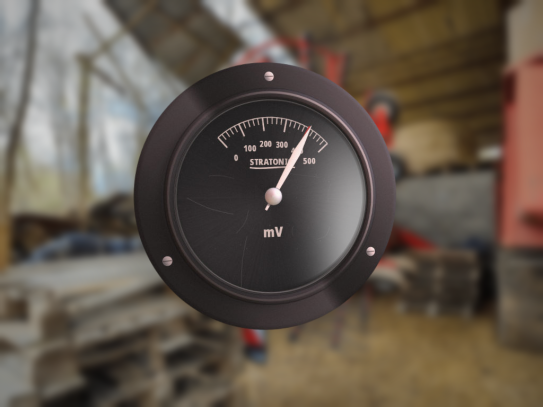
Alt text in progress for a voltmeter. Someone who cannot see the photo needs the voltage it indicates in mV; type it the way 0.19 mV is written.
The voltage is 400 mV
